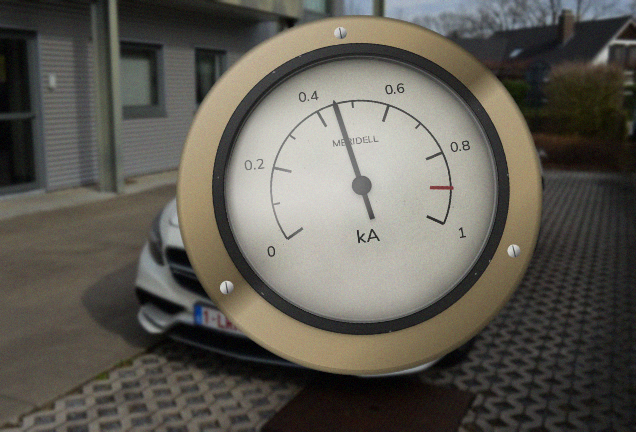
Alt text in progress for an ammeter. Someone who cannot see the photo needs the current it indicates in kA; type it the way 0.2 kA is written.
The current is 0.45 kA
